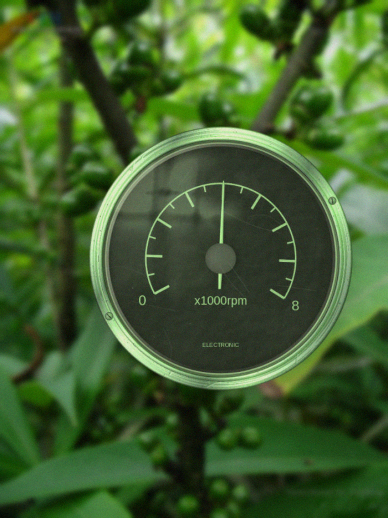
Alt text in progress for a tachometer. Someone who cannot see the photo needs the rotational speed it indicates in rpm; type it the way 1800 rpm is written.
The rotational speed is 4000 rpm
